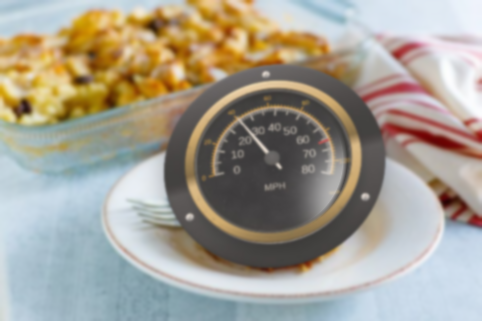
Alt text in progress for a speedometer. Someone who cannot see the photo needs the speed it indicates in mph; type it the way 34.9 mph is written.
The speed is 25 mph
